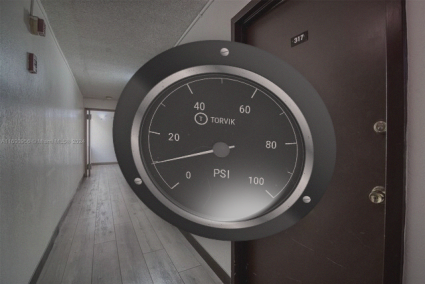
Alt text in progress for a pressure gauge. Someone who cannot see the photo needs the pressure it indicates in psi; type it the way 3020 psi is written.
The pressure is 10 psi
